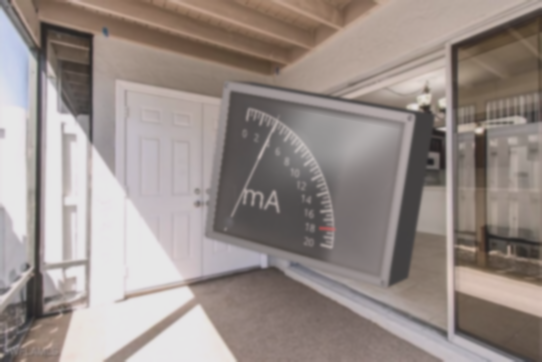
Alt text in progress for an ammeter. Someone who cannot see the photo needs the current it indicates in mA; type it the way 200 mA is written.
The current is 4 mA
